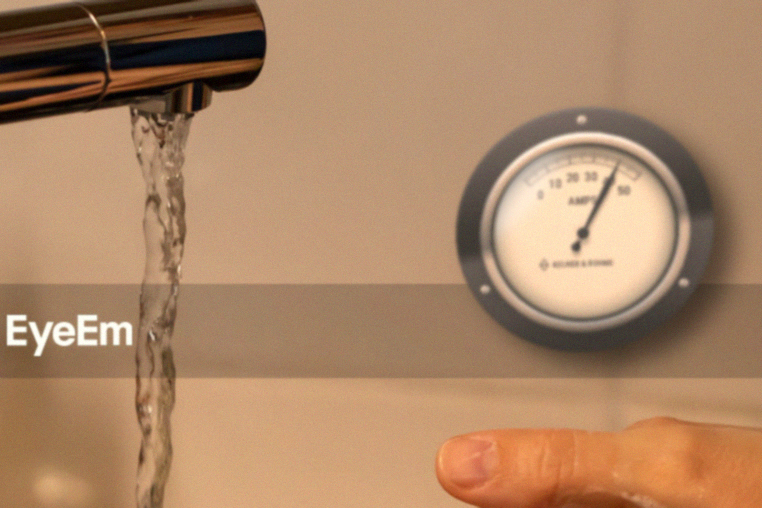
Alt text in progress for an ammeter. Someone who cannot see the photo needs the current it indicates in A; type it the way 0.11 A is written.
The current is 40 A
